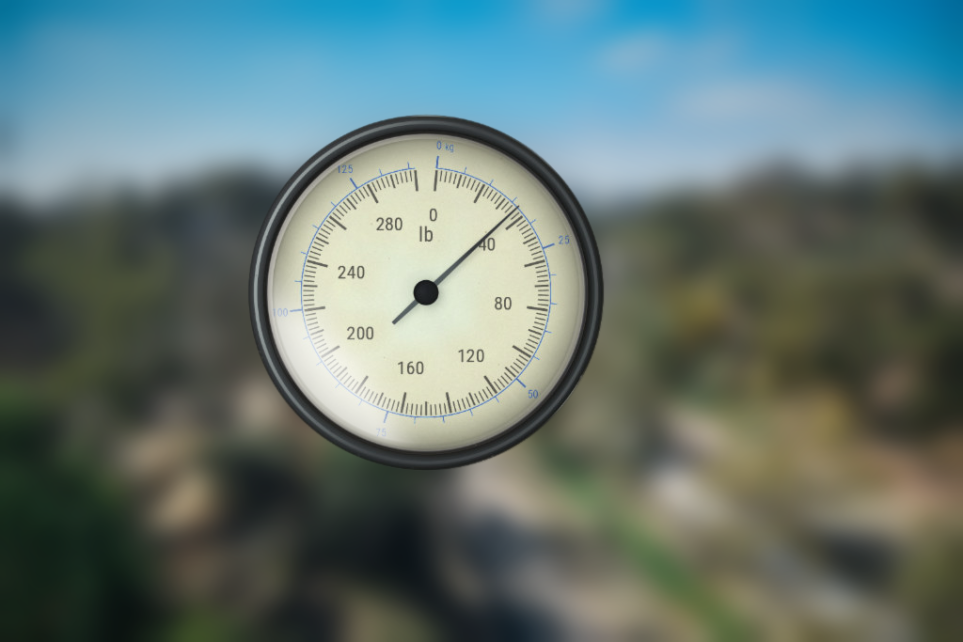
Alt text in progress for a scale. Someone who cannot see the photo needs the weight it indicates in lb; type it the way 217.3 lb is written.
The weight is 36 lb
